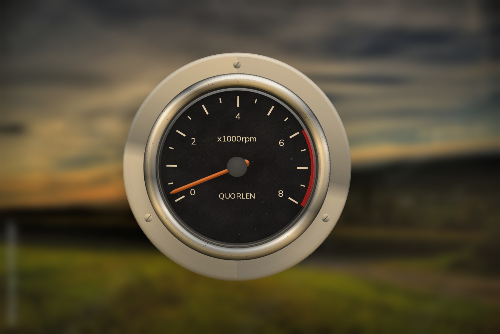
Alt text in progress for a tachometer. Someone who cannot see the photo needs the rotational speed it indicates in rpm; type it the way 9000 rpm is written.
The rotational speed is 250 rpm
